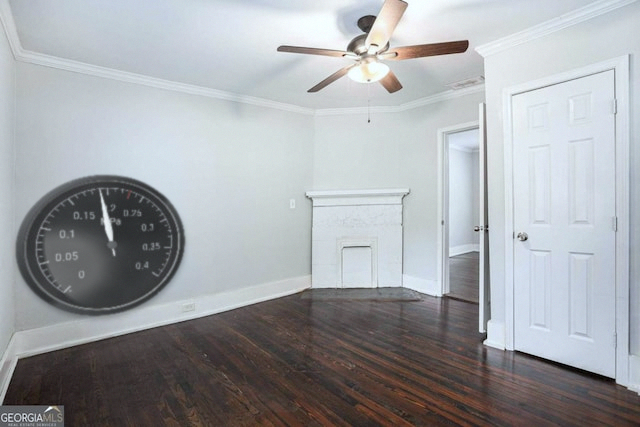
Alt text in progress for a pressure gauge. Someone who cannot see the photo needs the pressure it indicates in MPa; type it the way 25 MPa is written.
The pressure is 0.19 MPa
